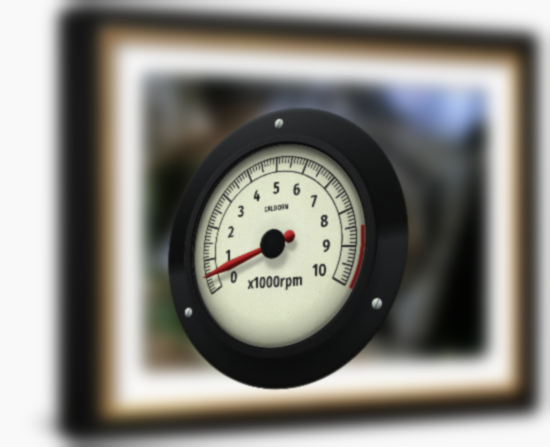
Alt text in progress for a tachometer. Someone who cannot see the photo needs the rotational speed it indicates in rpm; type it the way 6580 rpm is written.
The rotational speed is 500 rpm
